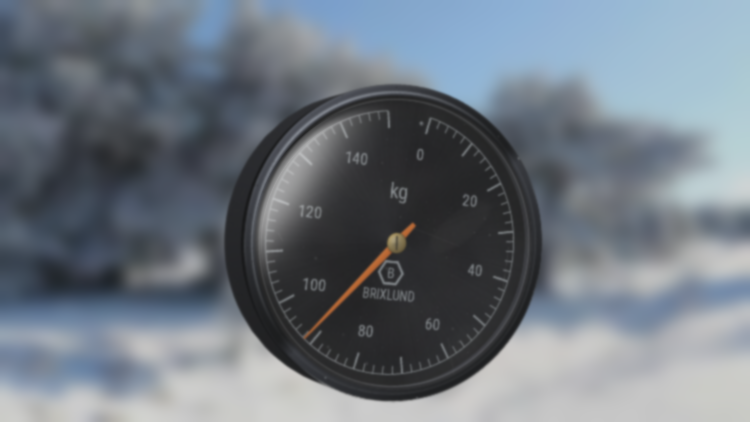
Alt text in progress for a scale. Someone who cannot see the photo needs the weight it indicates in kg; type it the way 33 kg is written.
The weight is 92 kg
